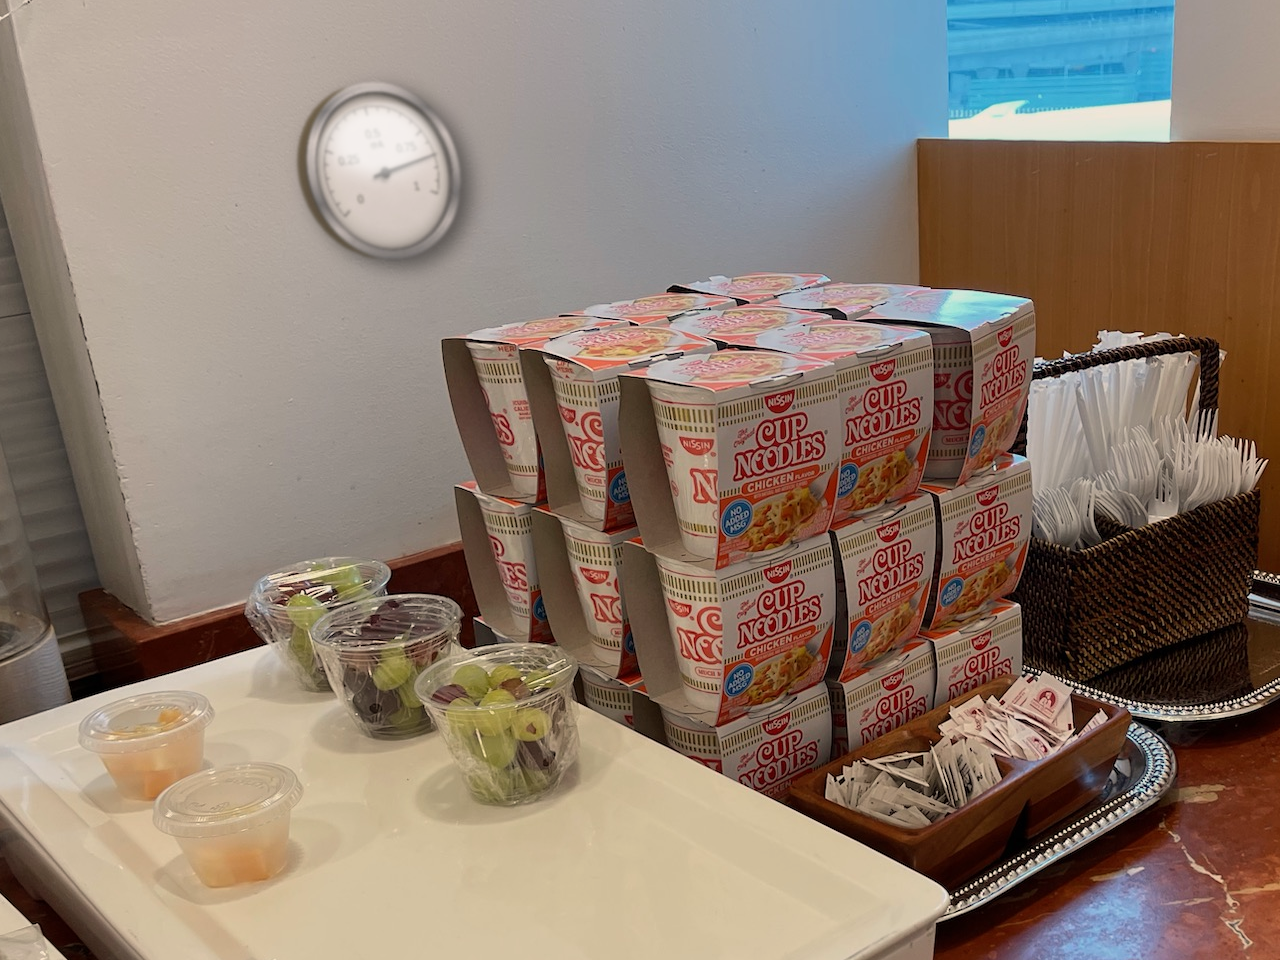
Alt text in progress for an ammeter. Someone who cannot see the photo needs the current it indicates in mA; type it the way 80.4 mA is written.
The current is 0.85 mA
